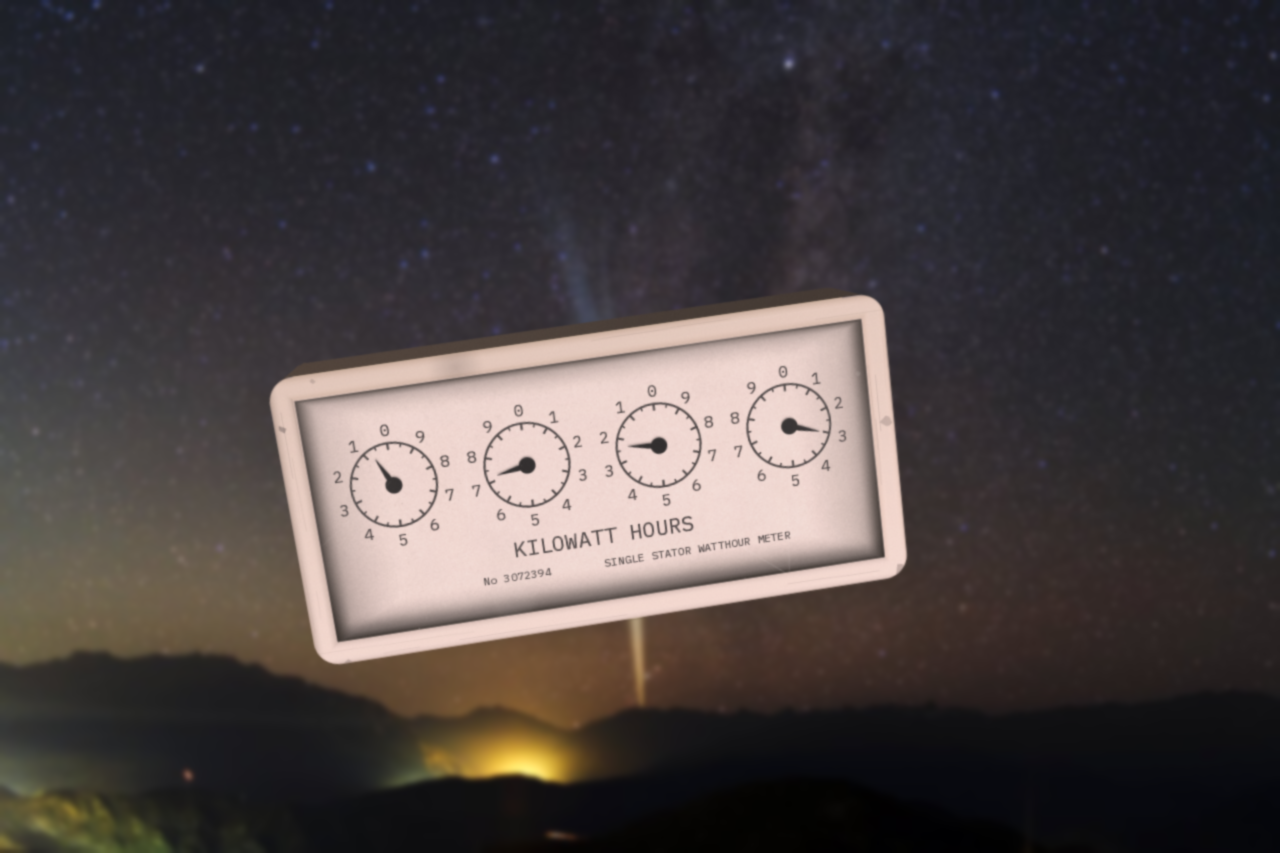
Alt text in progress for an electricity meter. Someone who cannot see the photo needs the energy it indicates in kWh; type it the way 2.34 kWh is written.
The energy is 723 kWh
